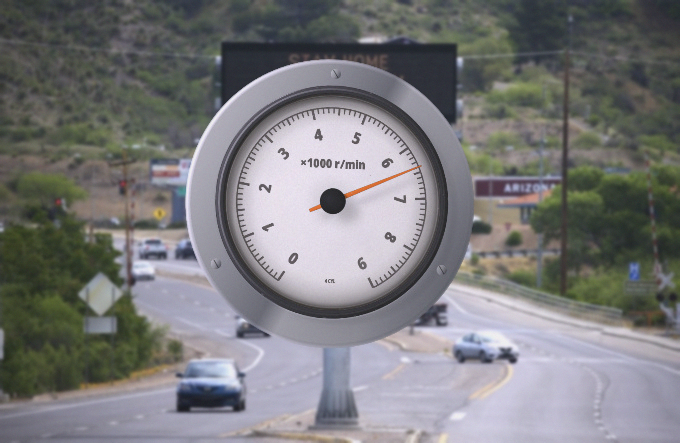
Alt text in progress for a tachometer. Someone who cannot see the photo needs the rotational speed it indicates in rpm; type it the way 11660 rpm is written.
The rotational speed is 6400 rpm
